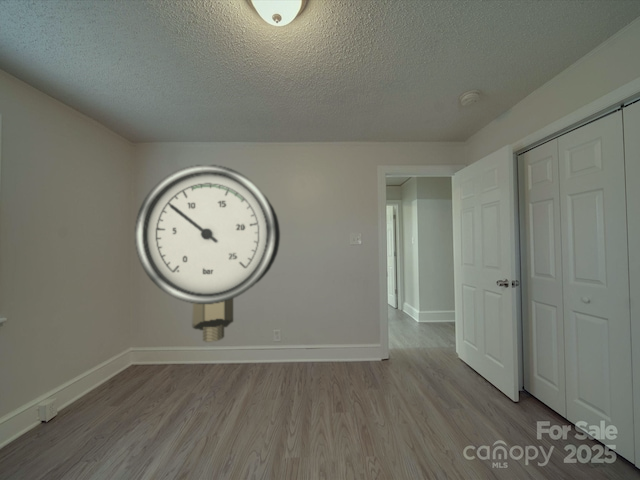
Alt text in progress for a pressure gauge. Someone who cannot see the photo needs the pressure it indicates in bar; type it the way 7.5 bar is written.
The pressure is 8 bar
